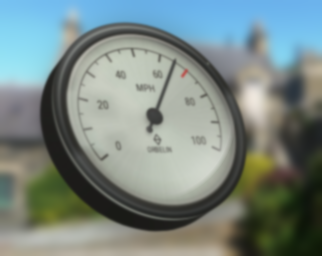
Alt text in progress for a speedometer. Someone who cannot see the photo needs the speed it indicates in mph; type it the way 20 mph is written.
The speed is 65 mph
